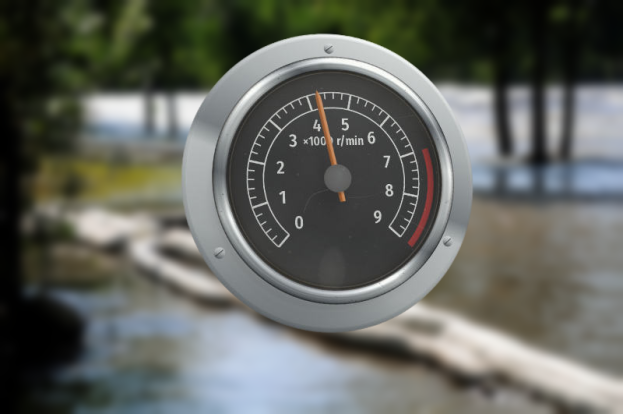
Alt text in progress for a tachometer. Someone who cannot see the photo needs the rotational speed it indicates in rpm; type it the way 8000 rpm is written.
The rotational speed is 4200 rpm
